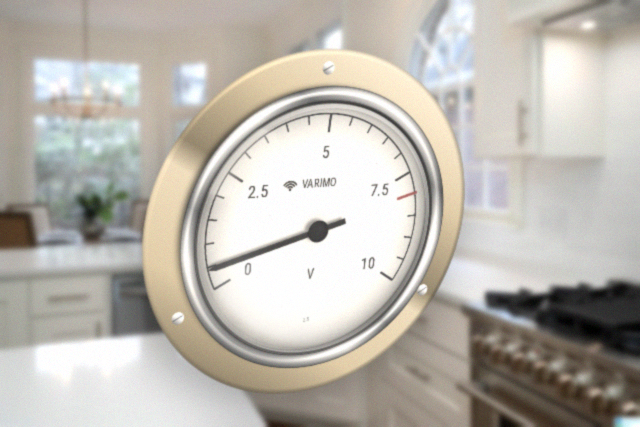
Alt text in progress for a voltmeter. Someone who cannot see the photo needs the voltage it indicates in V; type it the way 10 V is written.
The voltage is 0.5 V
